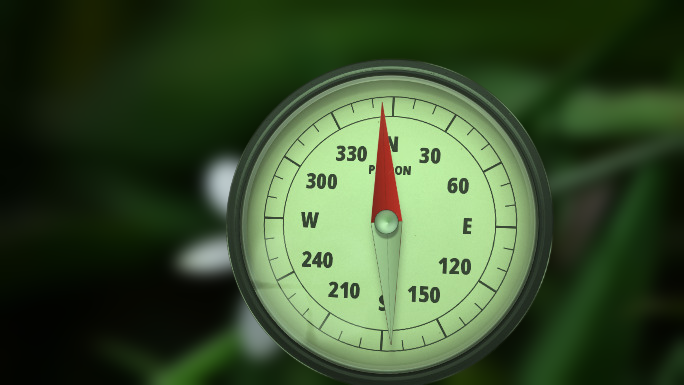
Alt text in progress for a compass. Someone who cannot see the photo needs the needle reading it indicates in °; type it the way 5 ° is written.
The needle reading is 355 °
